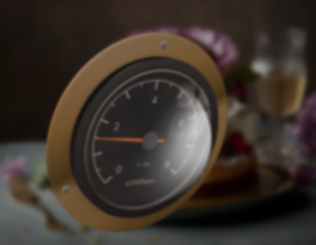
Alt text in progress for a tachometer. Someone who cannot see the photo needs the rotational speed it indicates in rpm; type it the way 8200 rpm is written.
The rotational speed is 1500 rpm
